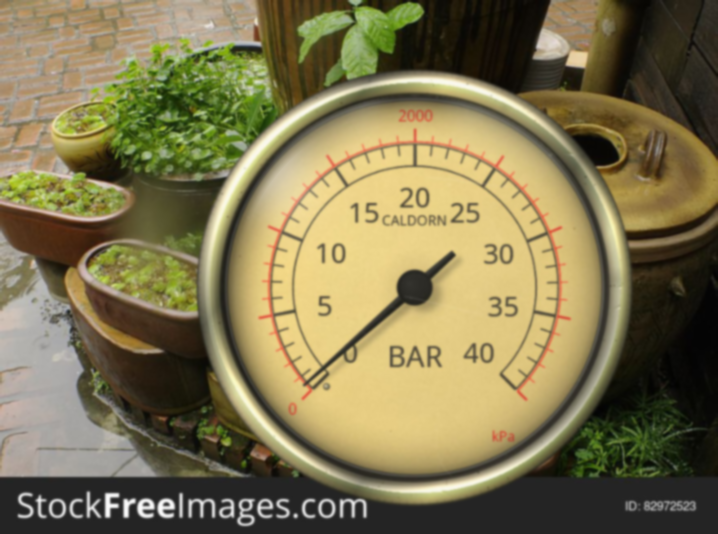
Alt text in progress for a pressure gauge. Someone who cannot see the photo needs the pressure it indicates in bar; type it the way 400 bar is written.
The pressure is 0.5 bar
